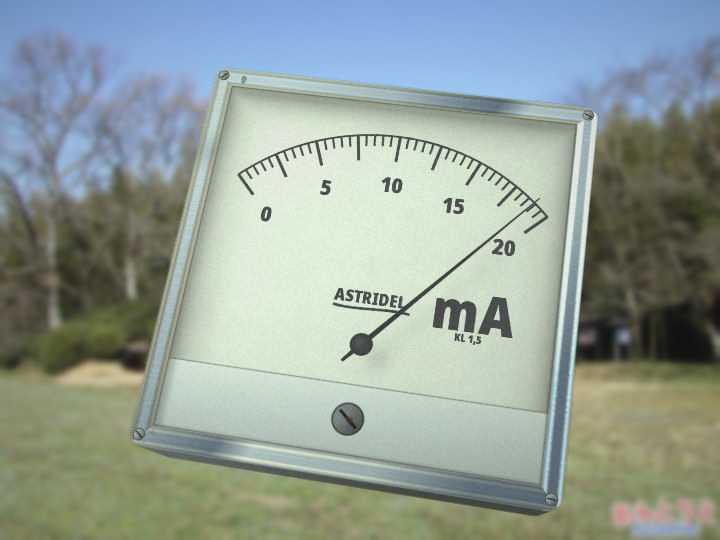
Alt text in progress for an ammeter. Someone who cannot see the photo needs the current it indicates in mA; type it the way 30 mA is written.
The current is 19 mA
